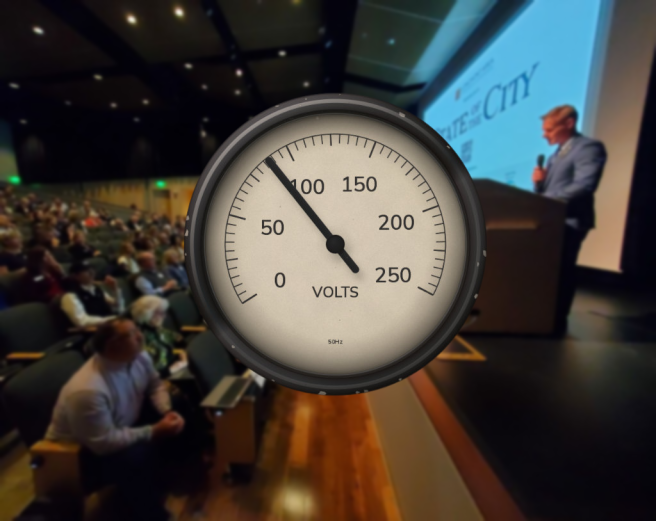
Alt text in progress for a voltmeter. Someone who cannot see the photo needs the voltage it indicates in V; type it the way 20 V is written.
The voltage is 87.5 V
